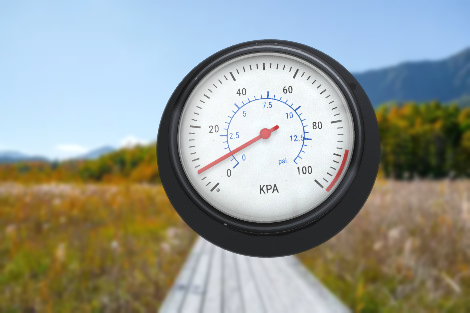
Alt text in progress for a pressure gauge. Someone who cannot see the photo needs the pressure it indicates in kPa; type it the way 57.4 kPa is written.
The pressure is 6 kPa
